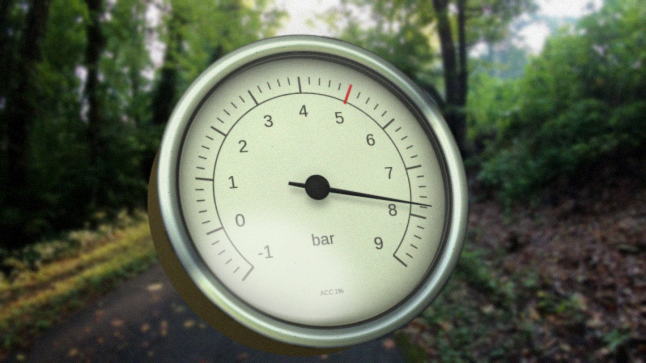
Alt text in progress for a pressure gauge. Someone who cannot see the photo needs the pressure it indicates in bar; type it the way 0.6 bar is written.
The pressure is 7.8 bar
